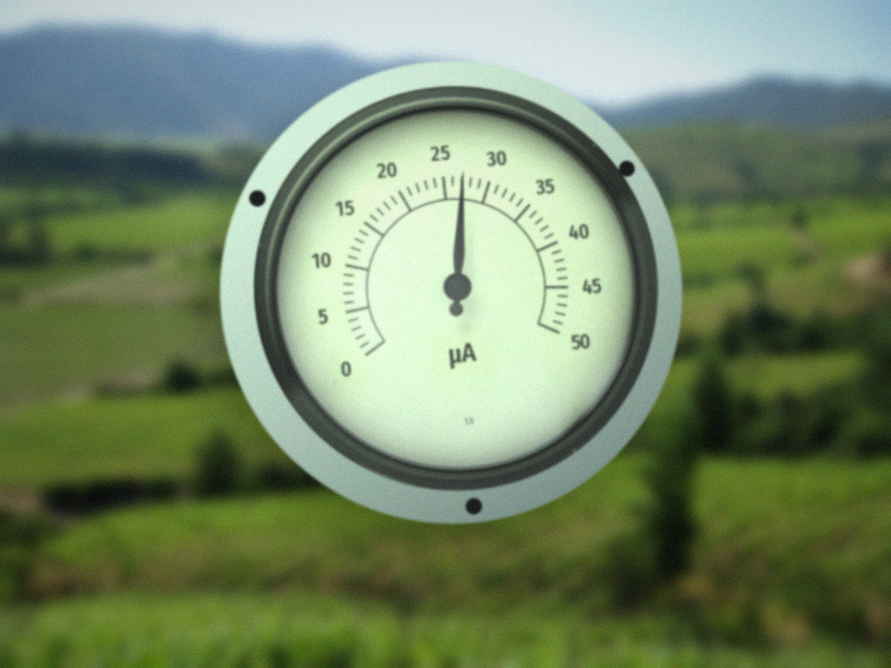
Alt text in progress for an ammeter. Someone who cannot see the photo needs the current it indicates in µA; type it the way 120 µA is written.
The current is 27 µA
